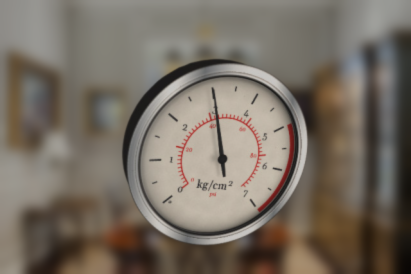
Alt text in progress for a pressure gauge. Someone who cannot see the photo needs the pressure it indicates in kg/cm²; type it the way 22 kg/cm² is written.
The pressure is 3 kg/cm²
